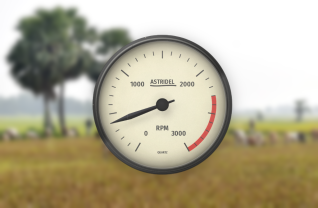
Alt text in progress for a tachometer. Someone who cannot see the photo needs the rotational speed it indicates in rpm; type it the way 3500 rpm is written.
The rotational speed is 400 rpm
